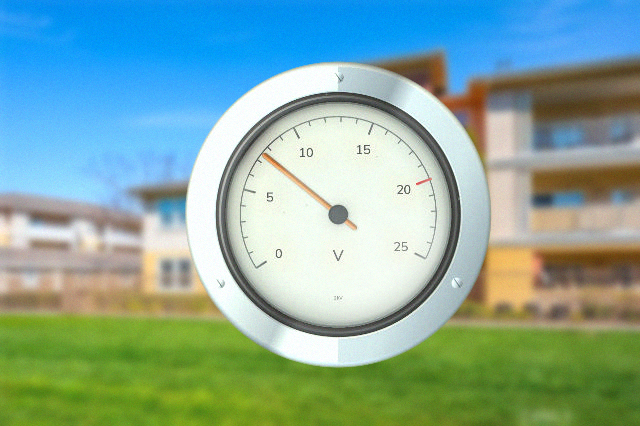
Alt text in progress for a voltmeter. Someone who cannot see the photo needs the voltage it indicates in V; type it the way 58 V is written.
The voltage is 7.5 V
